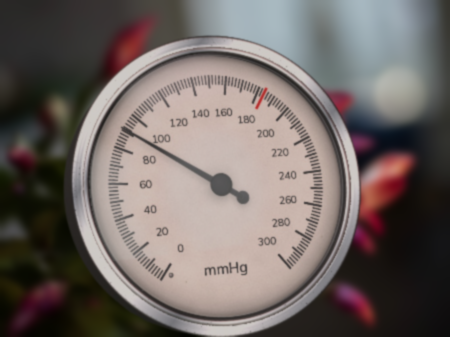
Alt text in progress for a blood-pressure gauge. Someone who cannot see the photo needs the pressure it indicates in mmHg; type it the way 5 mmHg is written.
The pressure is 90 mmHg
